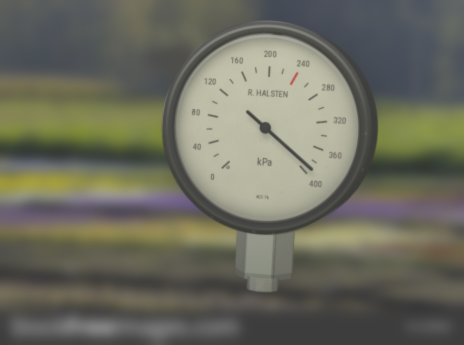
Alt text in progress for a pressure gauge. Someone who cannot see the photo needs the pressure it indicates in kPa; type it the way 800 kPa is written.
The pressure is 390 kPa
